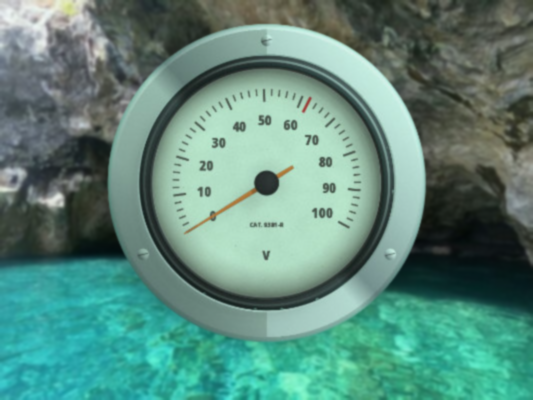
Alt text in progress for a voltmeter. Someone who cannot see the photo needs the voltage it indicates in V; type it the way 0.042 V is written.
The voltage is 0 V
